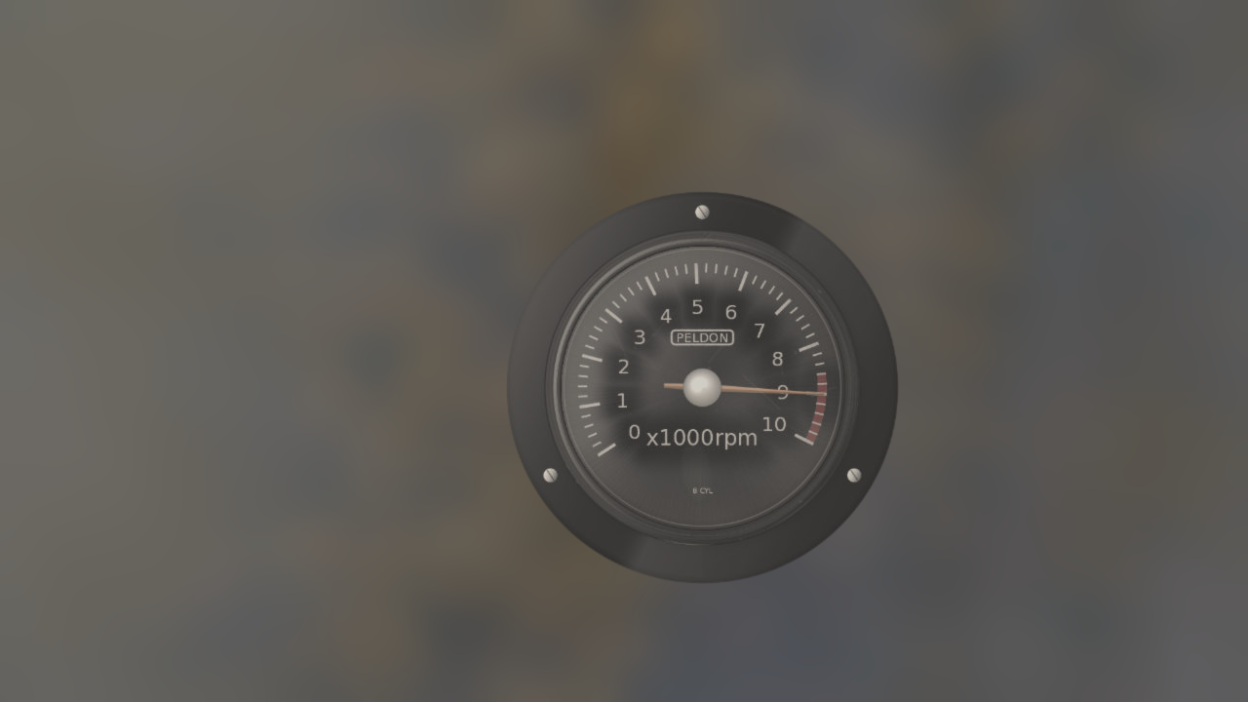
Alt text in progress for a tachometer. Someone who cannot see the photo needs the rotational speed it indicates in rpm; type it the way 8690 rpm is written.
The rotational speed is 9000 rpm
